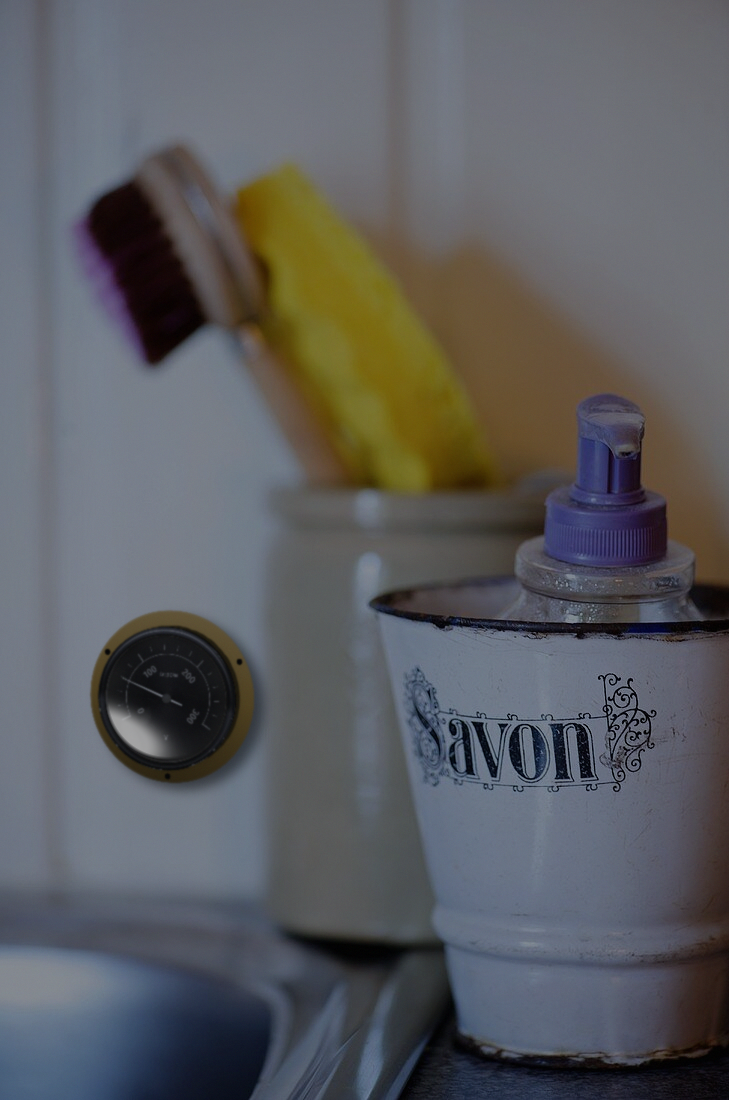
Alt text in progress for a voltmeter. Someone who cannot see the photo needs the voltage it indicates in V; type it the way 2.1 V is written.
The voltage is 60 V
